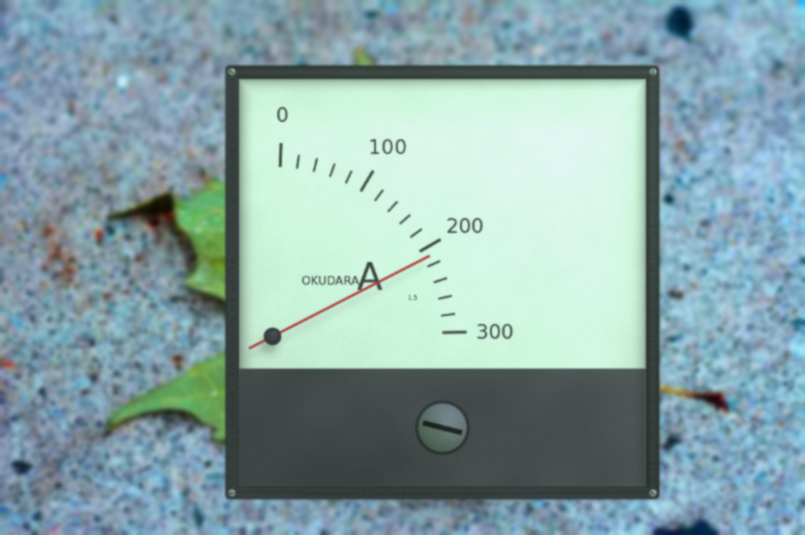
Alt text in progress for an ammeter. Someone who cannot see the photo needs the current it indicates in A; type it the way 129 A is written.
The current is 210 A
